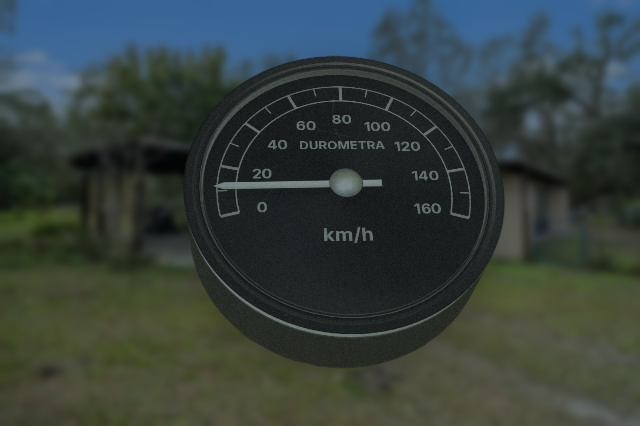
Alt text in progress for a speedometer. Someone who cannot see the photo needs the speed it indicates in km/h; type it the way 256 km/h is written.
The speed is 10 km/h
